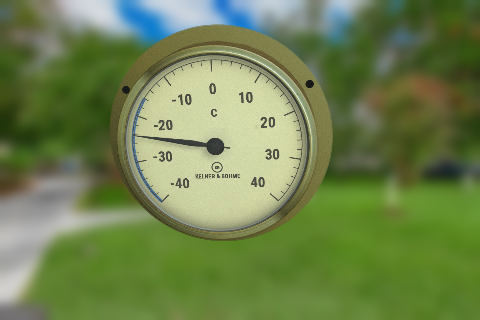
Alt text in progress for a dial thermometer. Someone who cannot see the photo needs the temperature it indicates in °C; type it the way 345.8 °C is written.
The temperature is -24 °C
